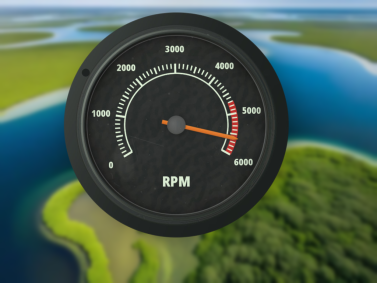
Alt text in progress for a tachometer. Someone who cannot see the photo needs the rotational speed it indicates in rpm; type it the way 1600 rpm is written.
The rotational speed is 5600 rpm
